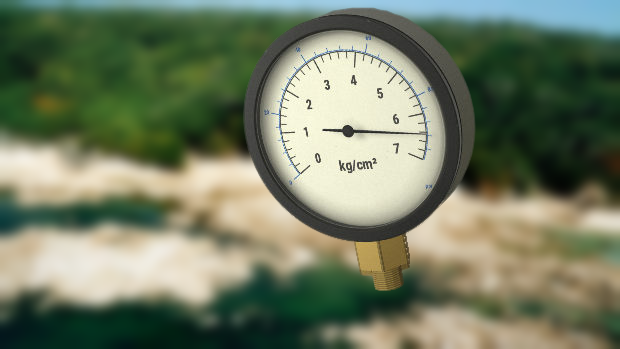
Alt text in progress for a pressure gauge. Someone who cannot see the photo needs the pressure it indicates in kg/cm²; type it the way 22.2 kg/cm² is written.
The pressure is 6.4 kg/cm²
